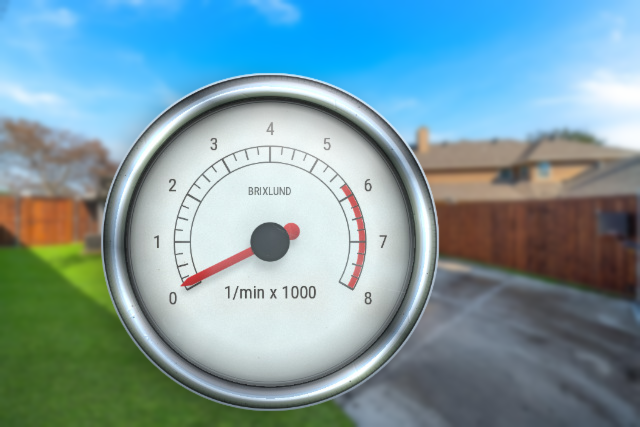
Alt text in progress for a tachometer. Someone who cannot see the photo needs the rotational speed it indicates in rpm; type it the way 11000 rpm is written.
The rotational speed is 125 rpm
